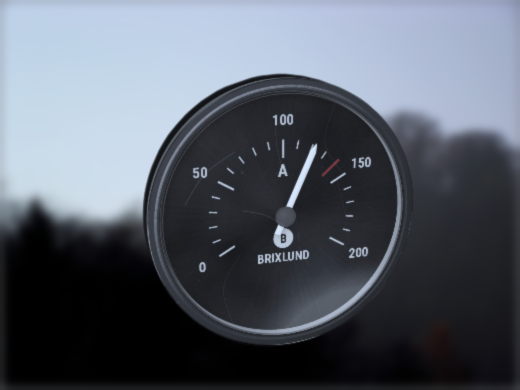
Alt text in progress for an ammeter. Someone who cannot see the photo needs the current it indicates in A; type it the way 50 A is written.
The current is 120 A
